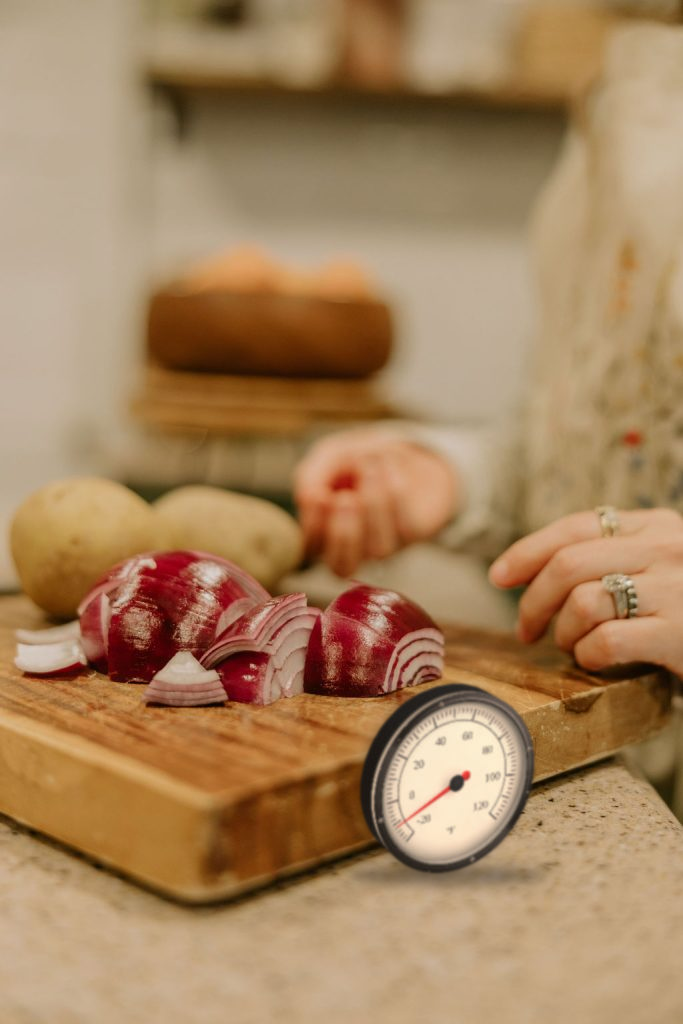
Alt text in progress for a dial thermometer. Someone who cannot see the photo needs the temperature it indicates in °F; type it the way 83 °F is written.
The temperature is -10 °F
